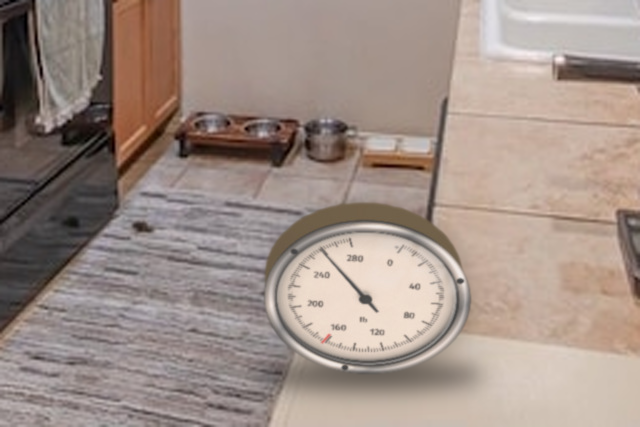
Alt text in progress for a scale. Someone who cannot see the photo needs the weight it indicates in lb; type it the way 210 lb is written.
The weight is 260 lb
